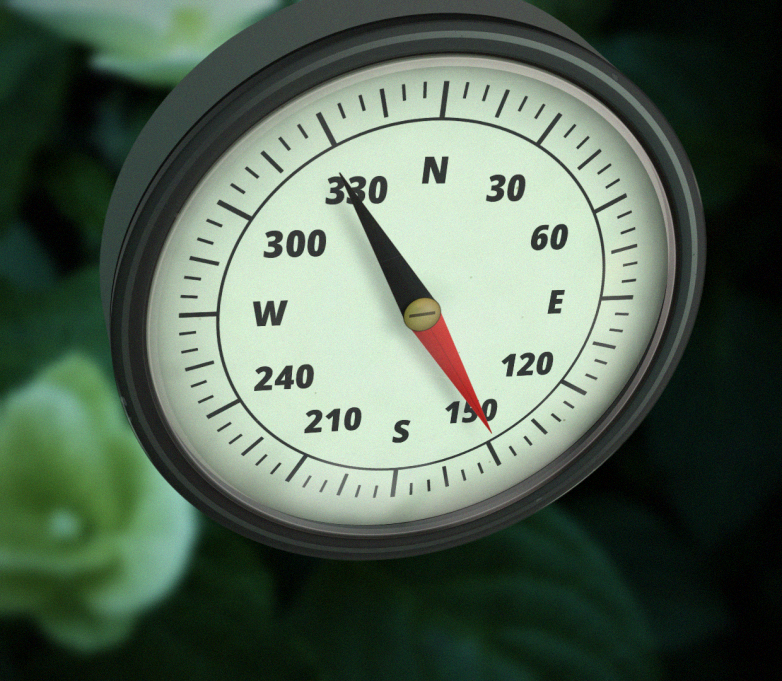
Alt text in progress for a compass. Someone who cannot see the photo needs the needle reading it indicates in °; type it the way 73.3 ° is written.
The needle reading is 147.5 °
